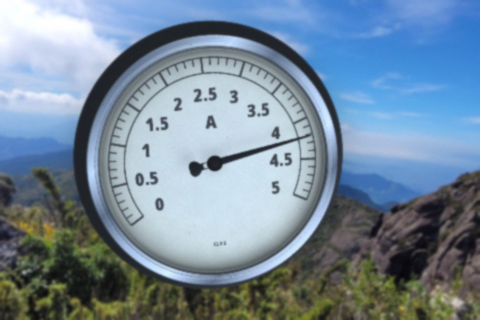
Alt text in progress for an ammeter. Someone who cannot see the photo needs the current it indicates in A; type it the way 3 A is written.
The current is 4.2 A
